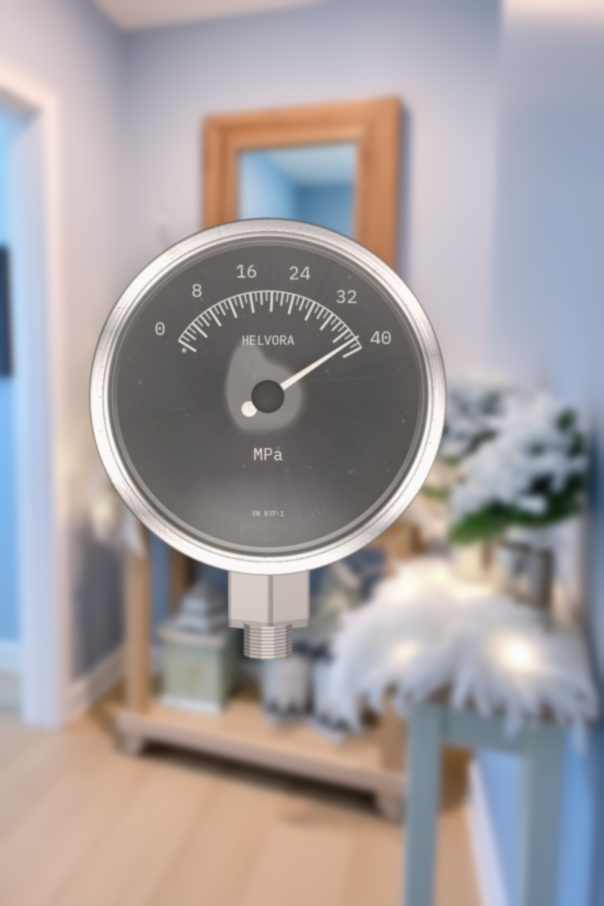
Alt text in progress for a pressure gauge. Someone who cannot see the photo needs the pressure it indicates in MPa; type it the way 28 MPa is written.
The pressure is 38 MPa
